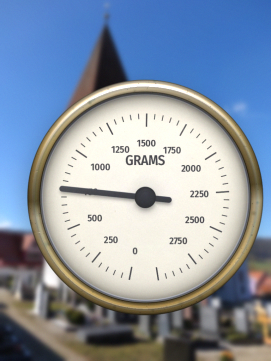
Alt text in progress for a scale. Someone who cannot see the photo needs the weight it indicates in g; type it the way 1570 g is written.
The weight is 750 g
